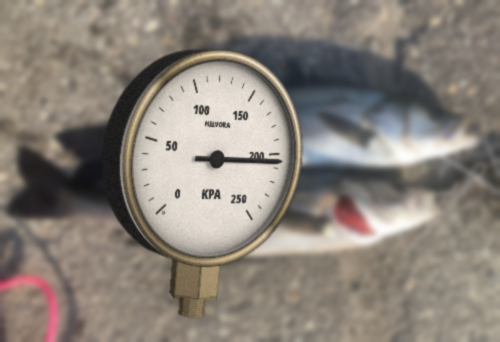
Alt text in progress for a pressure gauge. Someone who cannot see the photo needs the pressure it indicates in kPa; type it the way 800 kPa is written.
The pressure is 205 kPa
